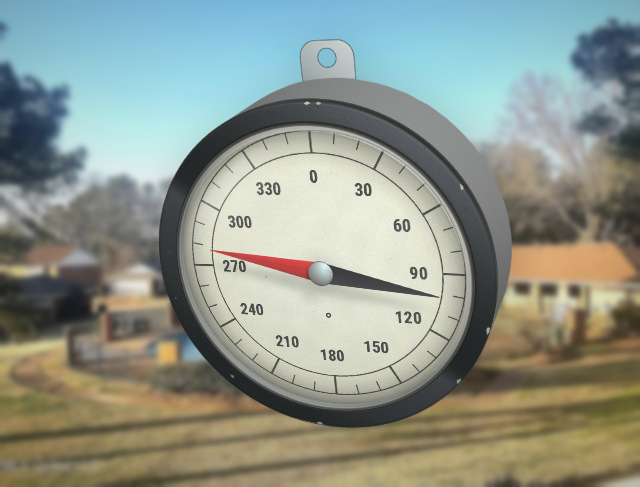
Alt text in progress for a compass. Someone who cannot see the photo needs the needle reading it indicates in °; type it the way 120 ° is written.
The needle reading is 280 °
